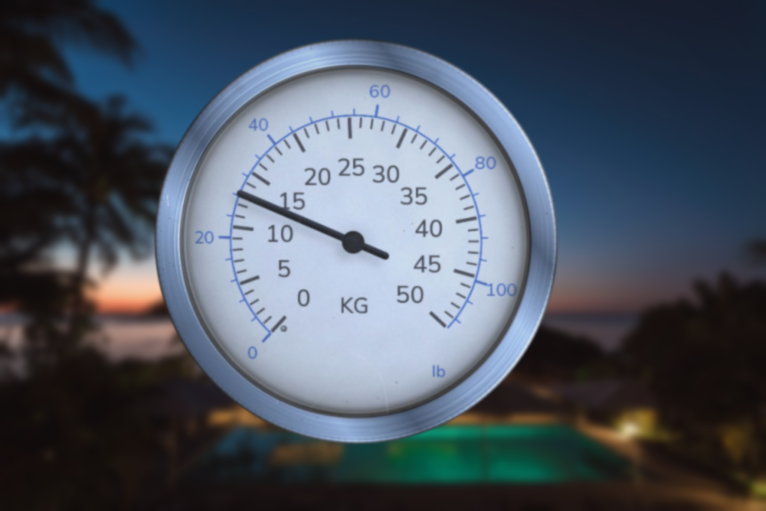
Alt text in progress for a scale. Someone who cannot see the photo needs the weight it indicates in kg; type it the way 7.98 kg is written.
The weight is 13 kg
